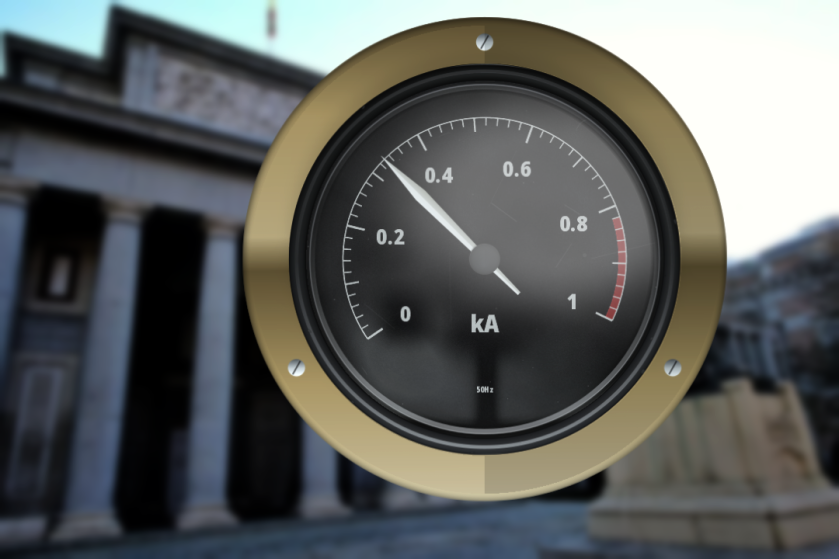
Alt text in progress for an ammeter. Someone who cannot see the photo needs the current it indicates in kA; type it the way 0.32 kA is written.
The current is 0.33 kA
